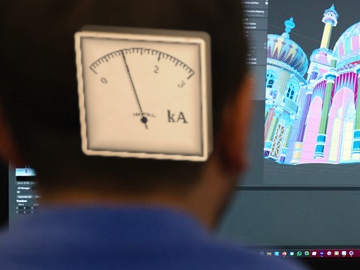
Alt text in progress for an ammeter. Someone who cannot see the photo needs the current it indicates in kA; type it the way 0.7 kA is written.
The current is 1 kA
